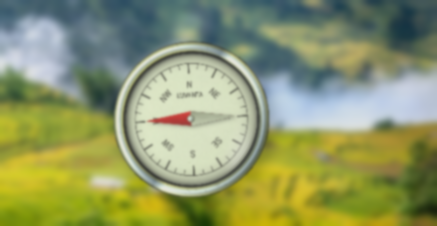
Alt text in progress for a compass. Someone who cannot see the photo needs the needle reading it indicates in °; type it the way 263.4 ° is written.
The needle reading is 270 °
